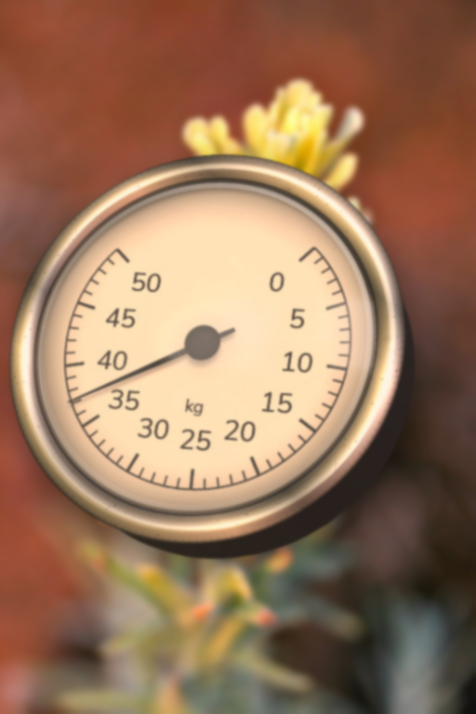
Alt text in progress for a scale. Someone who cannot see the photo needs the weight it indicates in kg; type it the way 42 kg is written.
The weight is 37 kg
